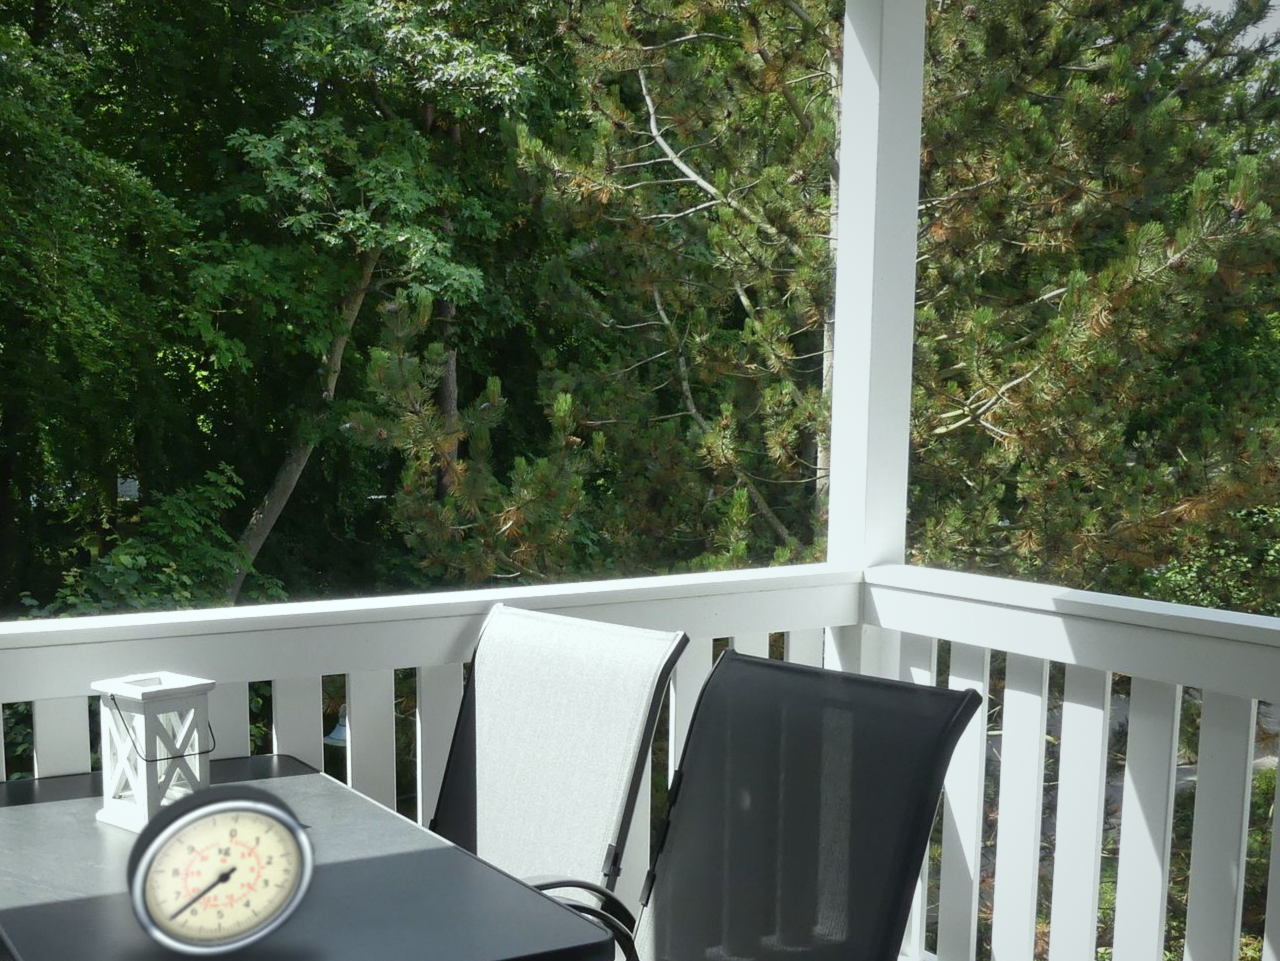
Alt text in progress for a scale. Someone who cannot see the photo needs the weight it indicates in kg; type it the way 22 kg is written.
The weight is 6.5 kg
